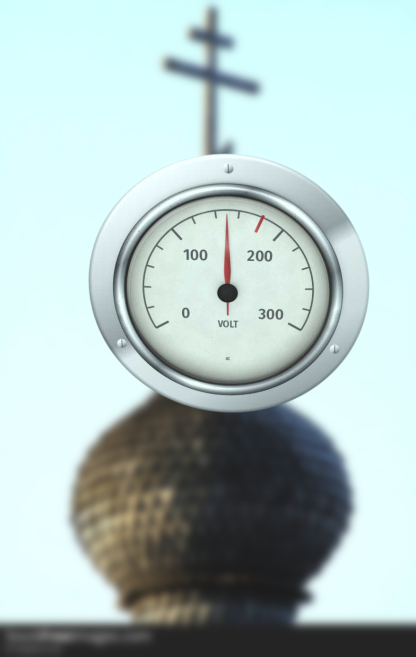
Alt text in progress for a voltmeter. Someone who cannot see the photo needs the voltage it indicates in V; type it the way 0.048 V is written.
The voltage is 150 V
